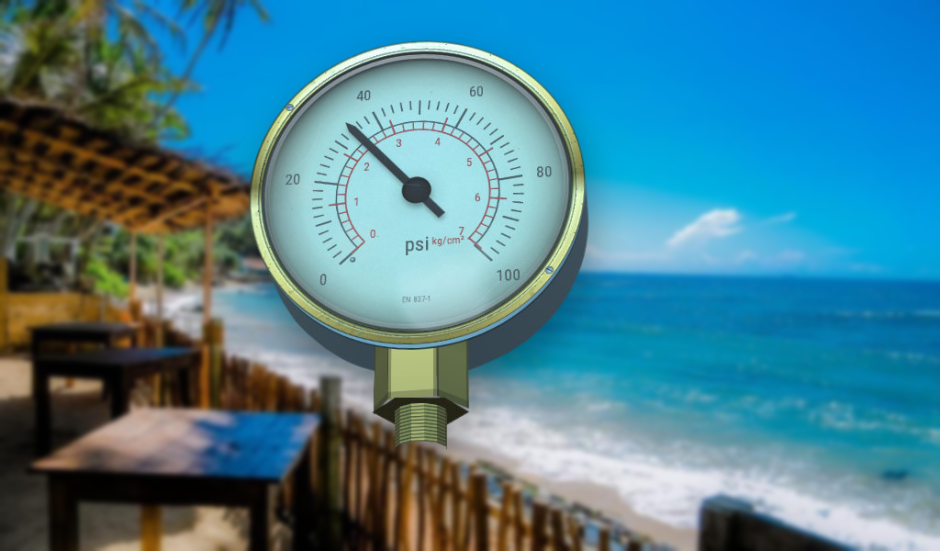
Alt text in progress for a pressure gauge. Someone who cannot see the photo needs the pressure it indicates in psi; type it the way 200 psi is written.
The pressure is 34 psi
